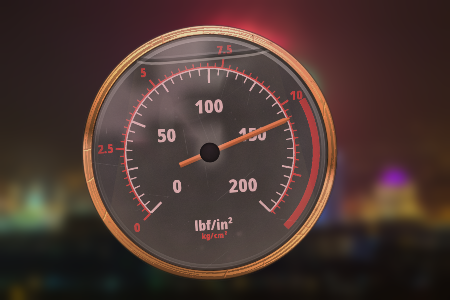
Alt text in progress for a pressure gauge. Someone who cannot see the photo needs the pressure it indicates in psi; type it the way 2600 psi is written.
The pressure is 150 psi
